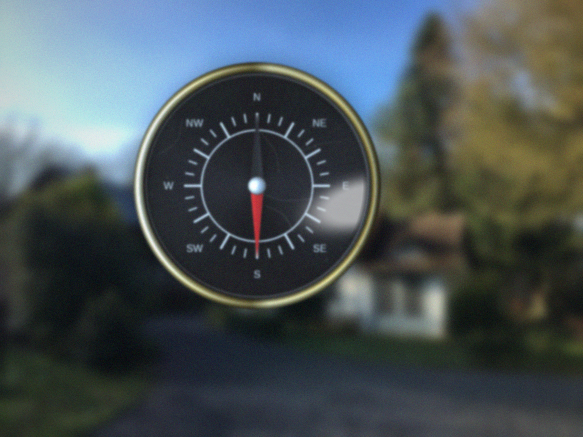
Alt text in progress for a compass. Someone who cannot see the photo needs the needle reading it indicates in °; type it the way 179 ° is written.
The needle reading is 180 °
